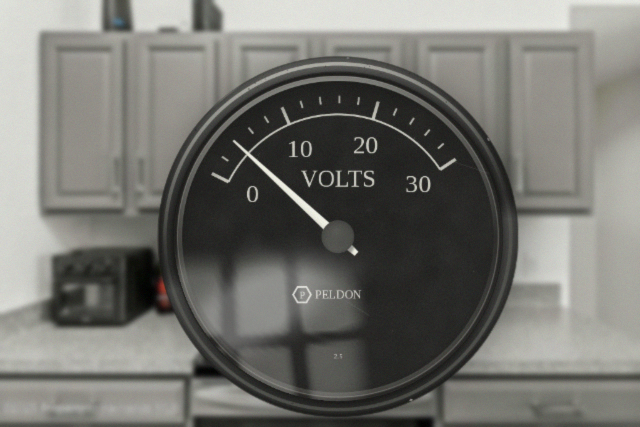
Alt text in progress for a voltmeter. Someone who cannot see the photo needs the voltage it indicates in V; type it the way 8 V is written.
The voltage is 4 V
